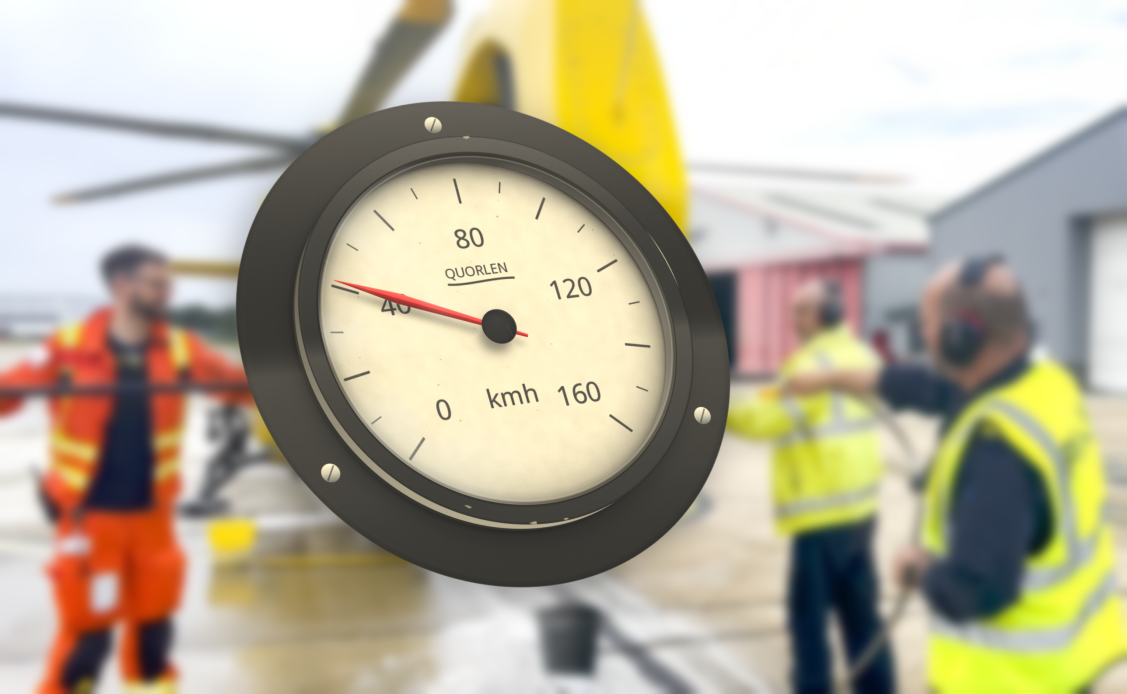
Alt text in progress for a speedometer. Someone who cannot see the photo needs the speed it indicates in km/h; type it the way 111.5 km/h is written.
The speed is 40 km/h
